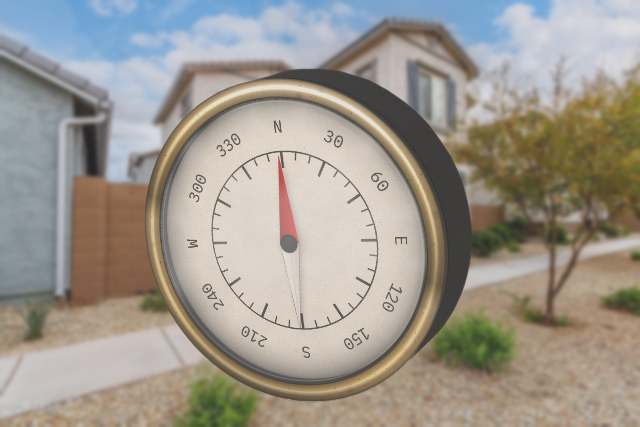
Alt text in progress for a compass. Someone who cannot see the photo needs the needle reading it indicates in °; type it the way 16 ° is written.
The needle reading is 0 °
